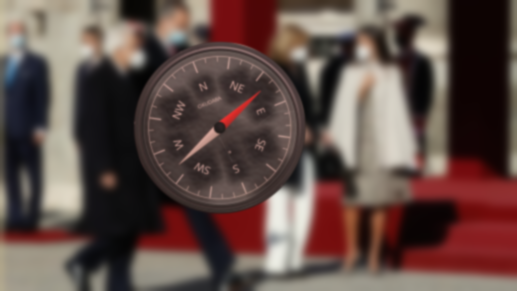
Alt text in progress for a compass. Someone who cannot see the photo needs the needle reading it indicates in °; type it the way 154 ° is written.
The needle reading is 70 °
